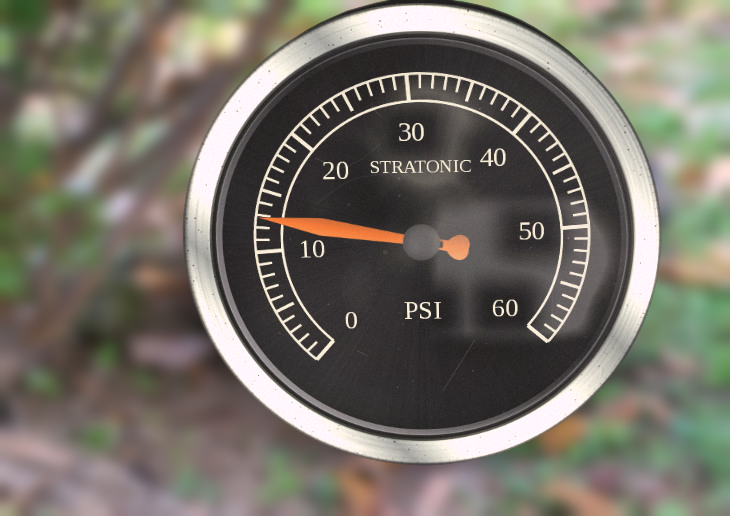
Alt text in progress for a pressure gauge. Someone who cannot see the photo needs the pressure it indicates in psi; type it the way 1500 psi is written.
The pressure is 13 psi
